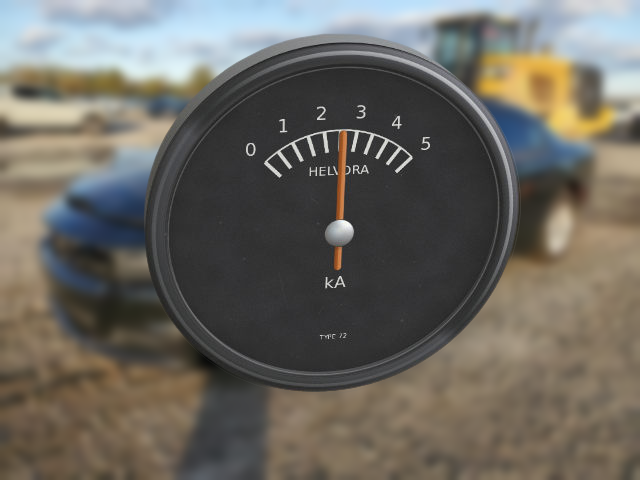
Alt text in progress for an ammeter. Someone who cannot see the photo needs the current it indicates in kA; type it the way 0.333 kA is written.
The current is 2.5 kA
